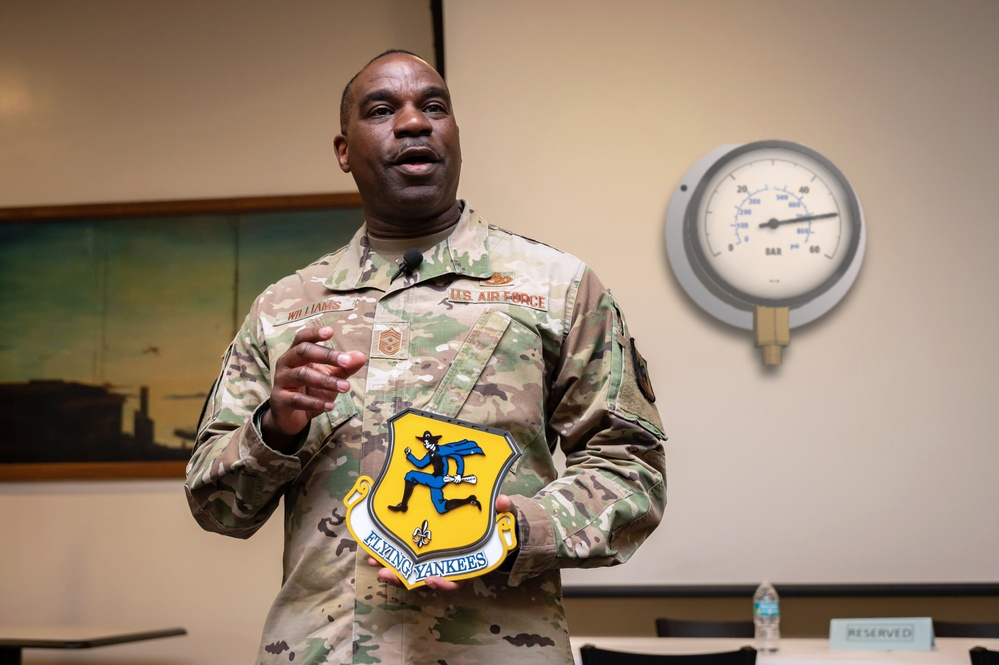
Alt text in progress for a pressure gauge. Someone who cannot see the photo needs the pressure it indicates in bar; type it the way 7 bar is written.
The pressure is 50 bar
